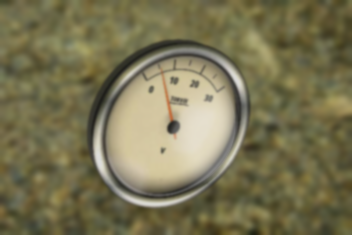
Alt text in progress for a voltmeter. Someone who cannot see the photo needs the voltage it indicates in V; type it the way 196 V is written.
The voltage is 5 V
